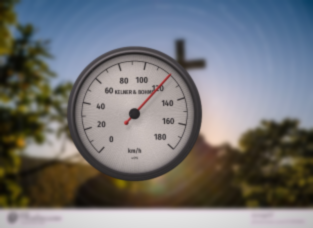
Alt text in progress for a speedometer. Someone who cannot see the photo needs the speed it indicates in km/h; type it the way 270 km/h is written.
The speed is 120 km/h
